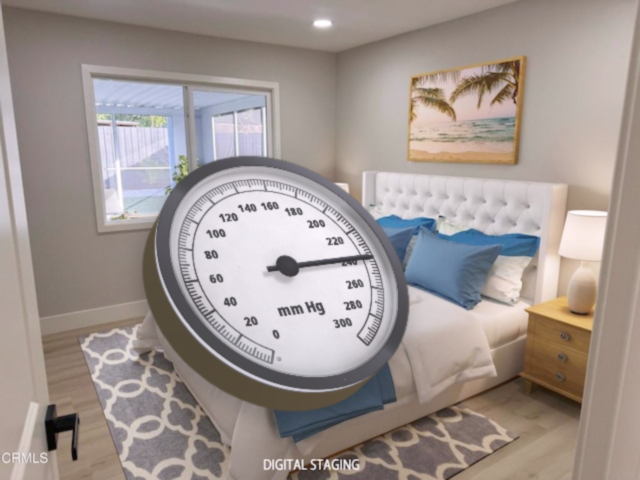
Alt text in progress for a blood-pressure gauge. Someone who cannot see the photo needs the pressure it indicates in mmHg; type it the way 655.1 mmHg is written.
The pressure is 240 mmHg
